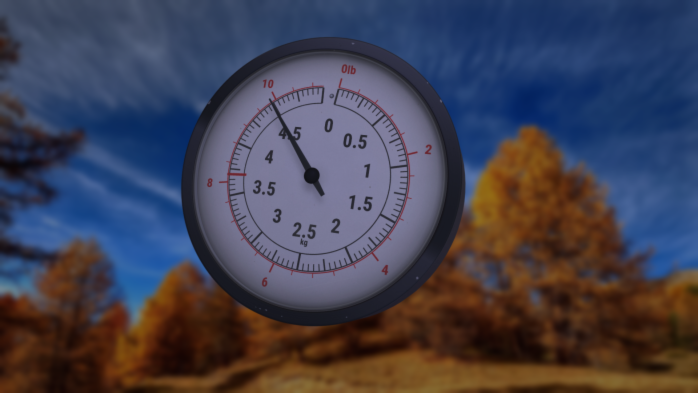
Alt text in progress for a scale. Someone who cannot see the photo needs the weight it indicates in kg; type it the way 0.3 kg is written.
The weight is 4.5 kg
